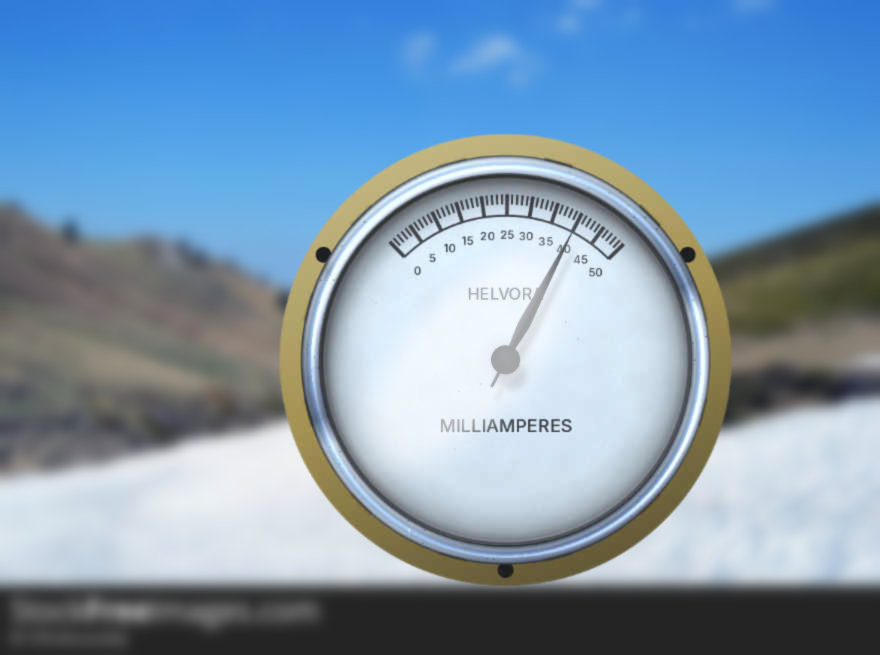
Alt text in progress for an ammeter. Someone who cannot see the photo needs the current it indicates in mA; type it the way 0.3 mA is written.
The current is 40 mA
